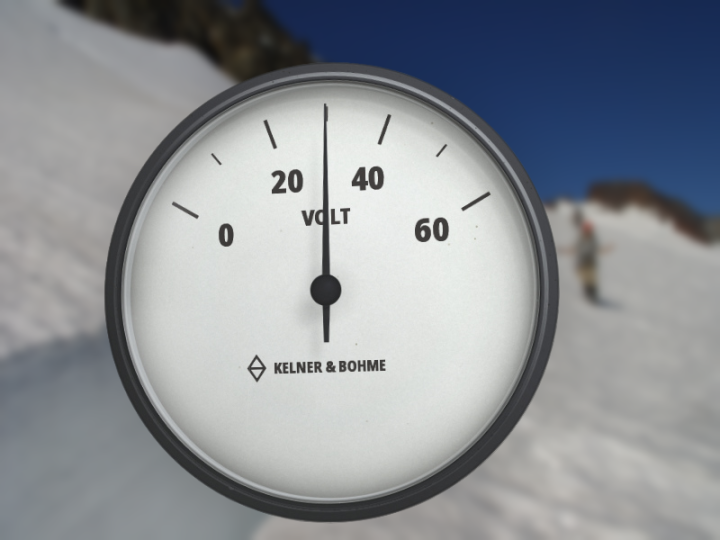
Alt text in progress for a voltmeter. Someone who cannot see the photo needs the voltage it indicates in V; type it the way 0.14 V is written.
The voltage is 30 V
